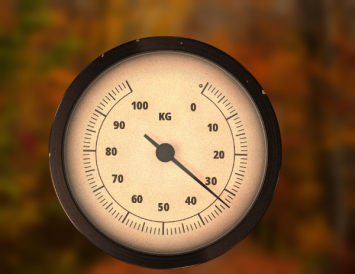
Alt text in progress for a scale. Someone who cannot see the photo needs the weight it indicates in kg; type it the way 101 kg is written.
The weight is 33 kg
